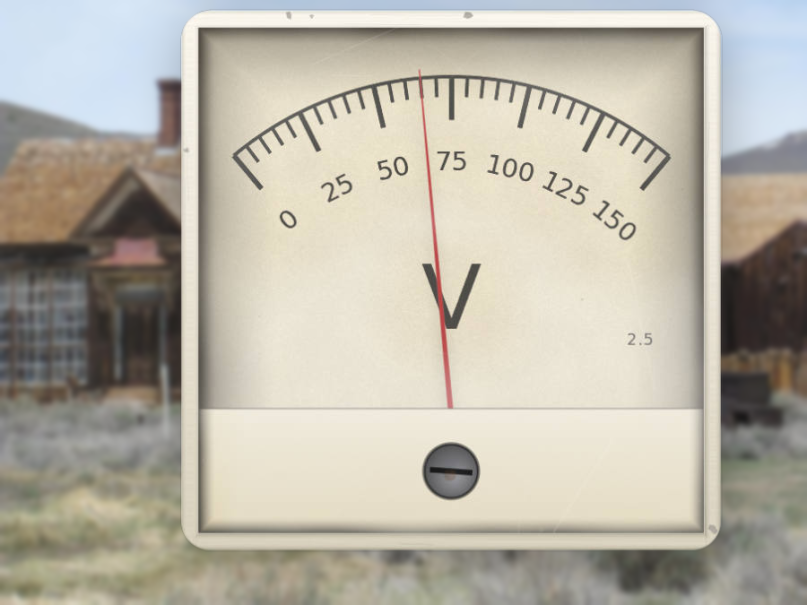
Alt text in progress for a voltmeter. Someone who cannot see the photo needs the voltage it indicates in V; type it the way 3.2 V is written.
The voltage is 65 V
